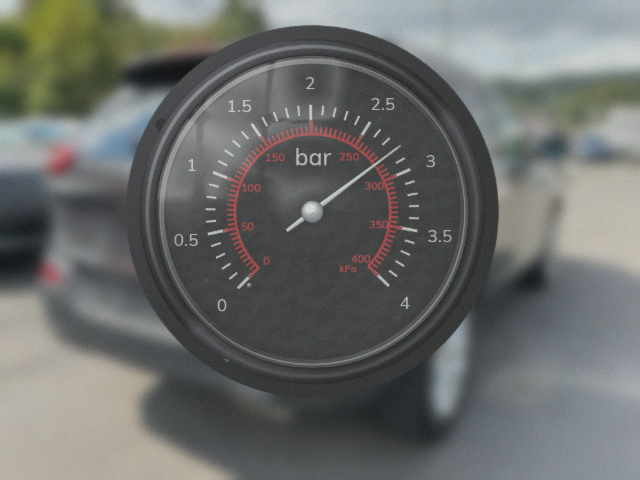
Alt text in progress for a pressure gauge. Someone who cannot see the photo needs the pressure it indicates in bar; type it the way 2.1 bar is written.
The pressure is 2.8 bar
